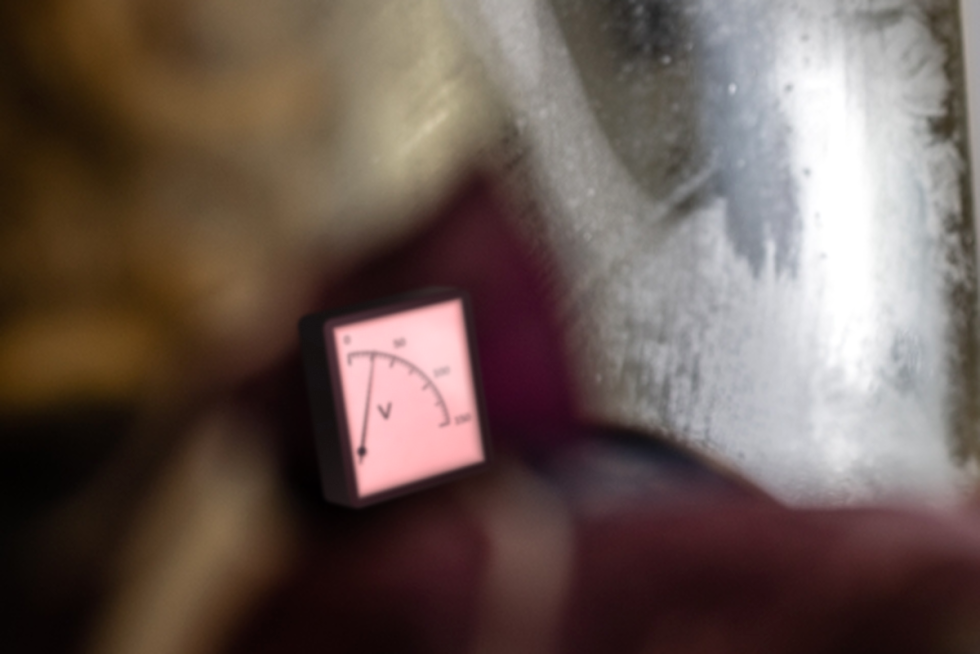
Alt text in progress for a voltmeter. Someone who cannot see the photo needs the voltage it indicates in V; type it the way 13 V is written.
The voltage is 25 V
